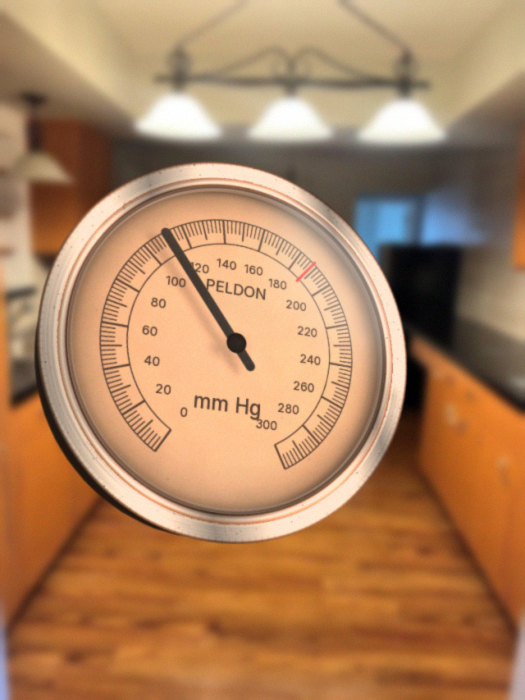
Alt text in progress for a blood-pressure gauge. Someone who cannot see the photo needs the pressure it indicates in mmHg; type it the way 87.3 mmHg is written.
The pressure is 110 mmHg
